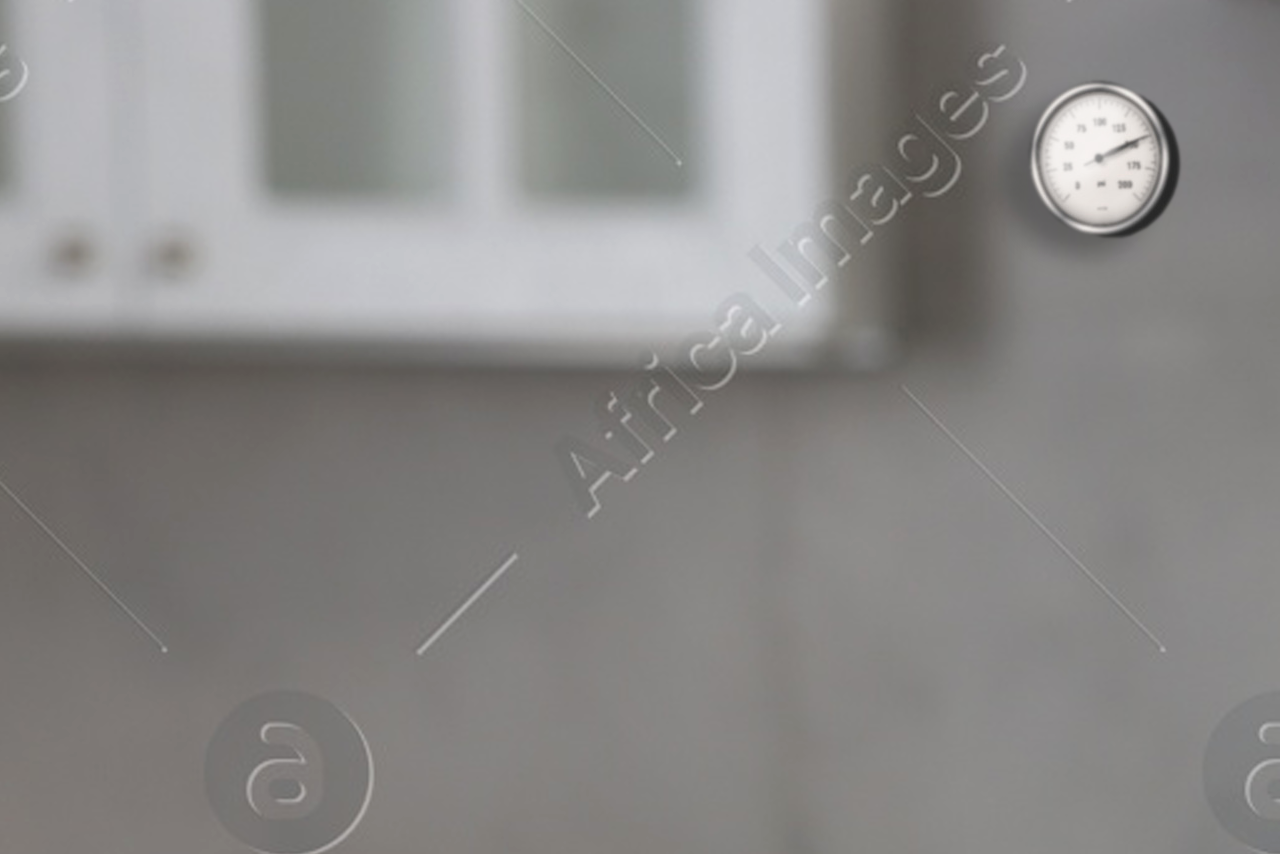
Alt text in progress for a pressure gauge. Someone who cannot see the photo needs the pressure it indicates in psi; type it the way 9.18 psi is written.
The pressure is 150 psi
